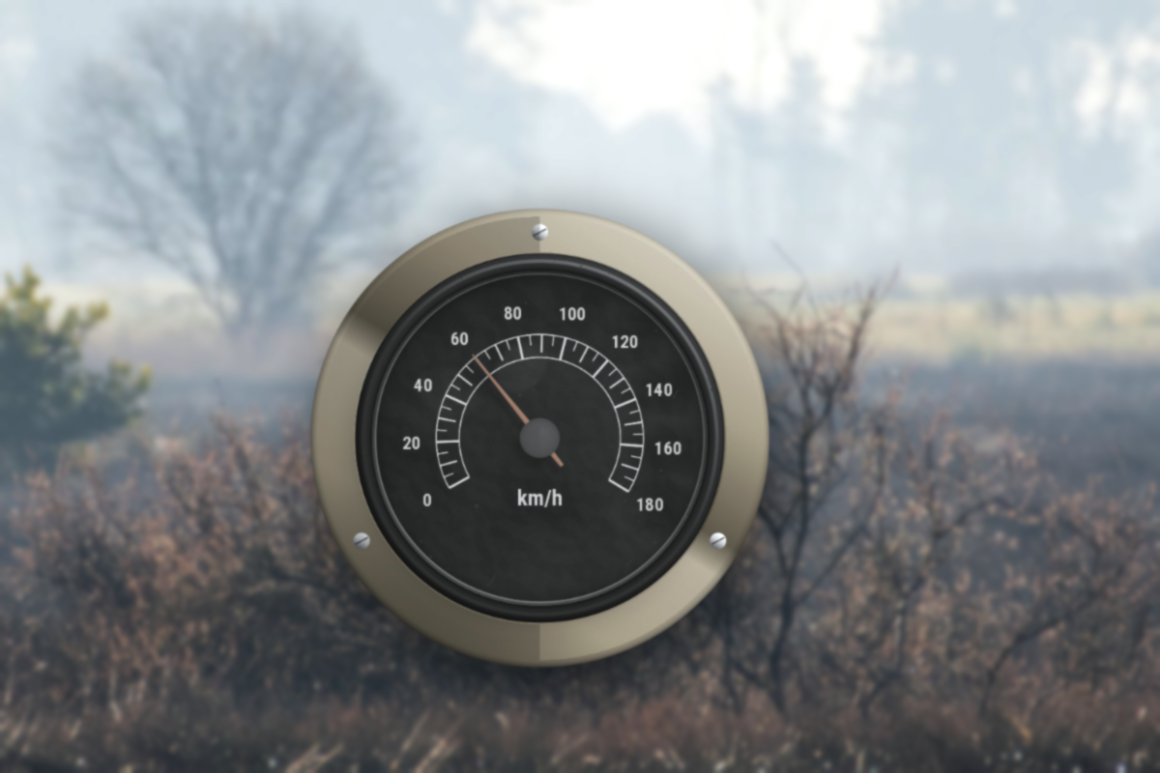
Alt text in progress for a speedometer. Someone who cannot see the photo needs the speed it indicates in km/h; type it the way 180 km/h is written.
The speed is 60 km/h
